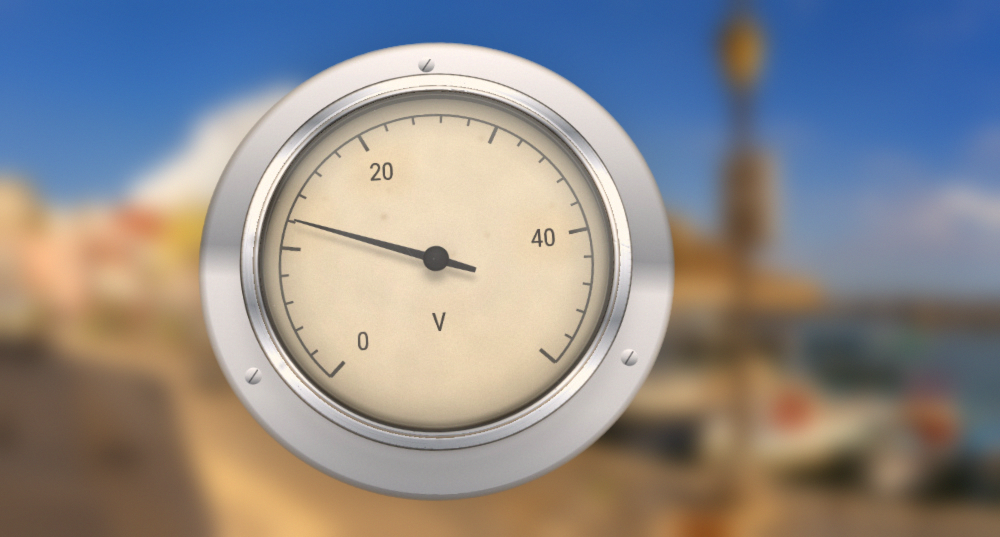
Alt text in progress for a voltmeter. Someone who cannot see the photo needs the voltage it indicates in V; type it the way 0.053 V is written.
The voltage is 12 V
